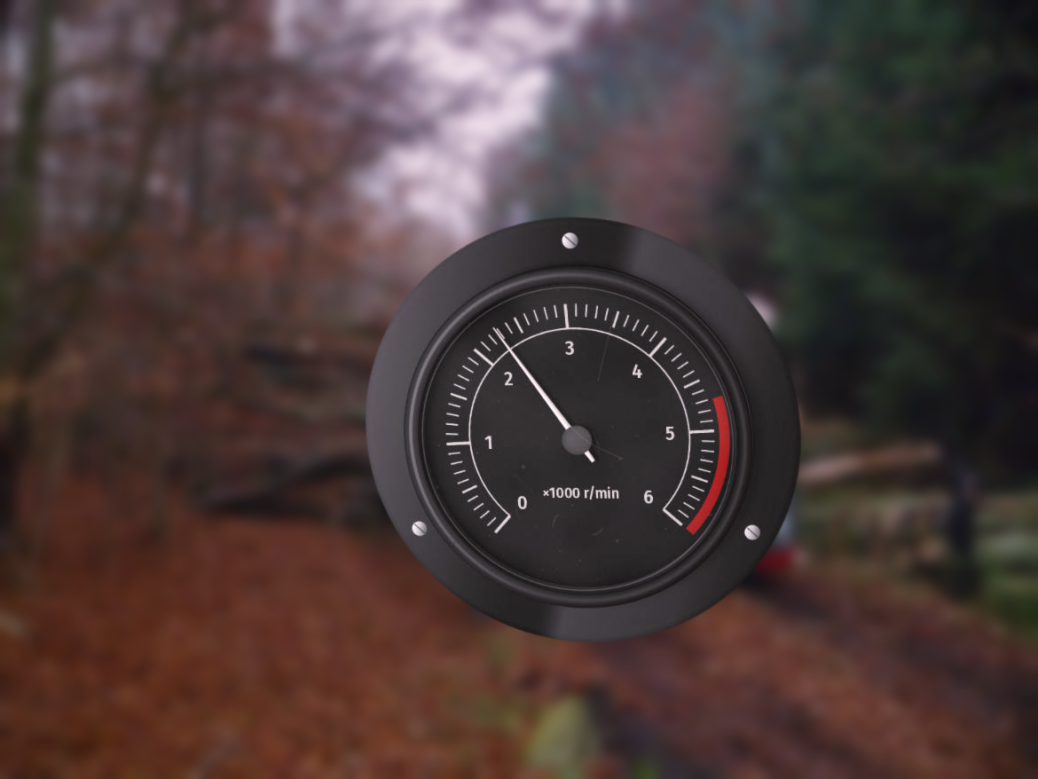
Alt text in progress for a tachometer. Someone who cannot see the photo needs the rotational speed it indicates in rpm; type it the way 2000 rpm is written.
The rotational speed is 2300 rpm
